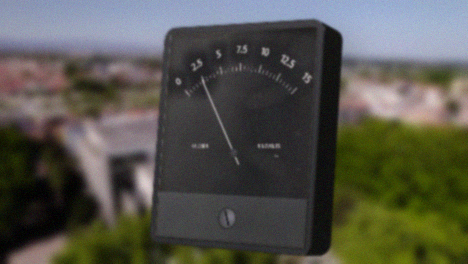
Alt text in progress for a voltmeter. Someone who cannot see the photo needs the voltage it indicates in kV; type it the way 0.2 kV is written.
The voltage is 2.5 kV
